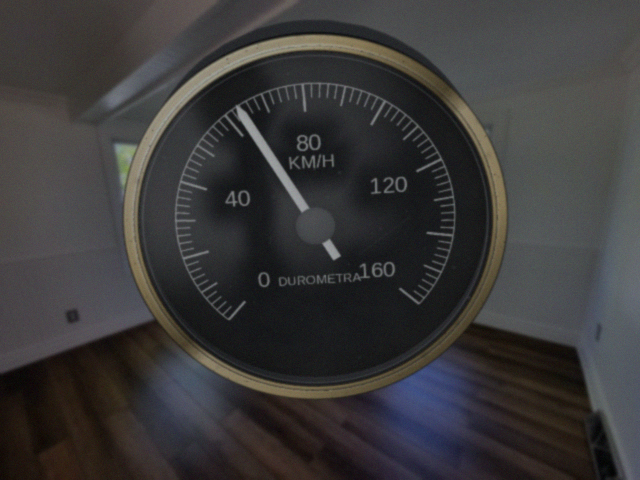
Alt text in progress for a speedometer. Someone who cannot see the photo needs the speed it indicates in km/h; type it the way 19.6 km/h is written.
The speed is 64 km/h
